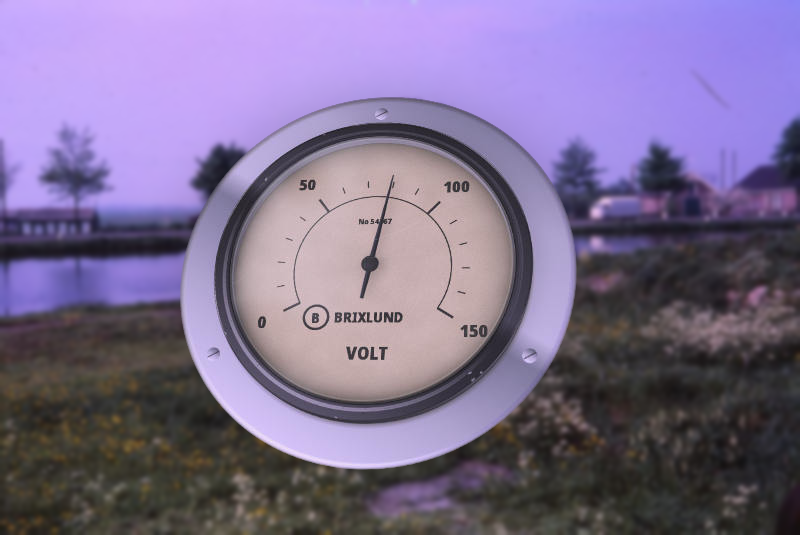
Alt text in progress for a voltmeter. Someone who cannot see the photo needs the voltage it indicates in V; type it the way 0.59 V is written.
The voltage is 80 V
